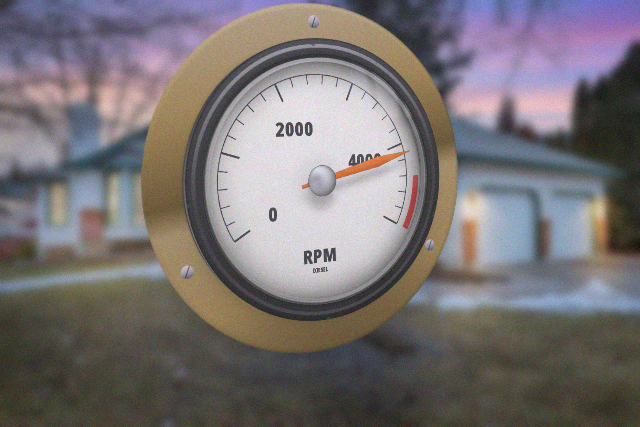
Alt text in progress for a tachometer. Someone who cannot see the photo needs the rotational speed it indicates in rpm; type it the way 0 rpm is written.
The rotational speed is 4100 rpm
